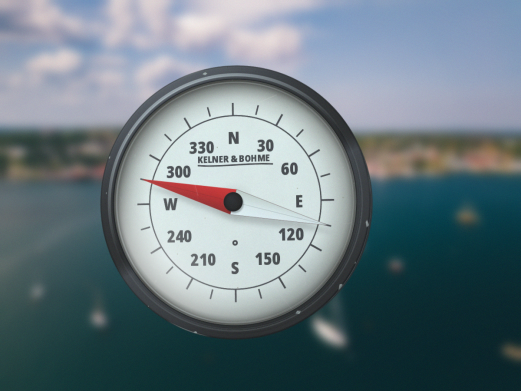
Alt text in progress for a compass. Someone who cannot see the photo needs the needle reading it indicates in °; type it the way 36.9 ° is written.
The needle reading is 285 °
